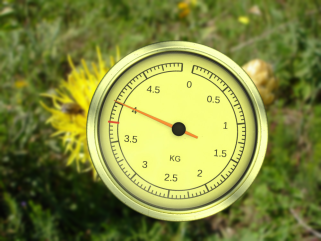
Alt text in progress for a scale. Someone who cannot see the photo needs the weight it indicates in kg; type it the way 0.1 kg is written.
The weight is 4 kg
